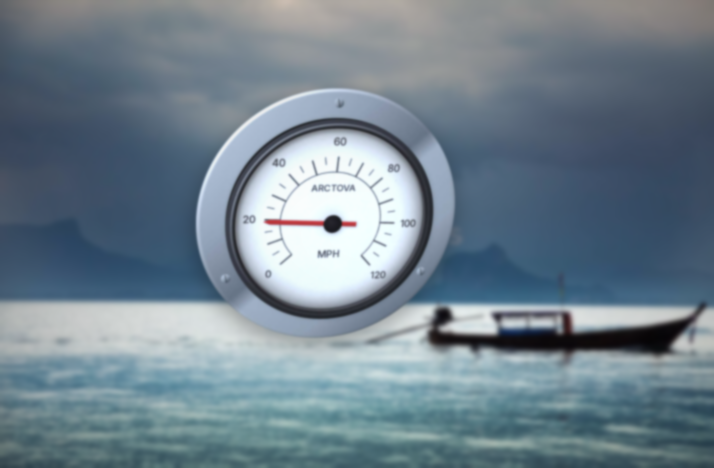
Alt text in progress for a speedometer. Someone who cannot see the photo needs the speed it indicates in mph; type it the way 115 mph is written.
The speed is 20 mph
